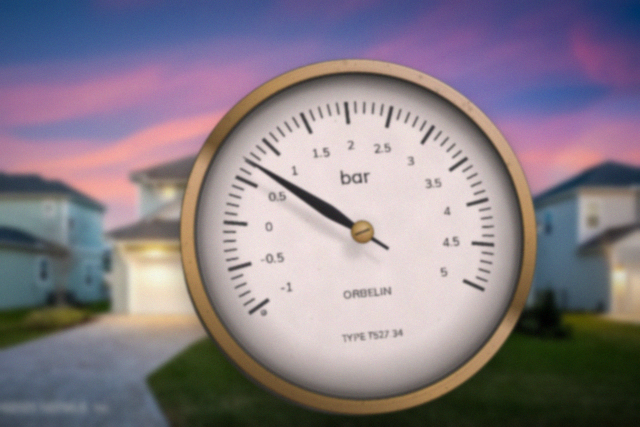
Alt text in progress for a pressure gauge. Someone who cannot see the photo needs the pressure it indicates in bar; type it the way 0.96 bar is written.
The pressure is 0.7 bar
